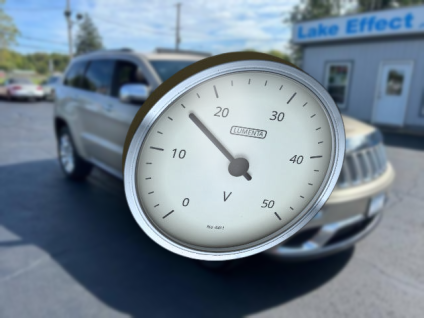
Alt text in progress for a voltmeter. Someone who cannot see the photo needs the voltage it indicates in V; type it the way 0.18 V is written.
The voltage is 16 V
